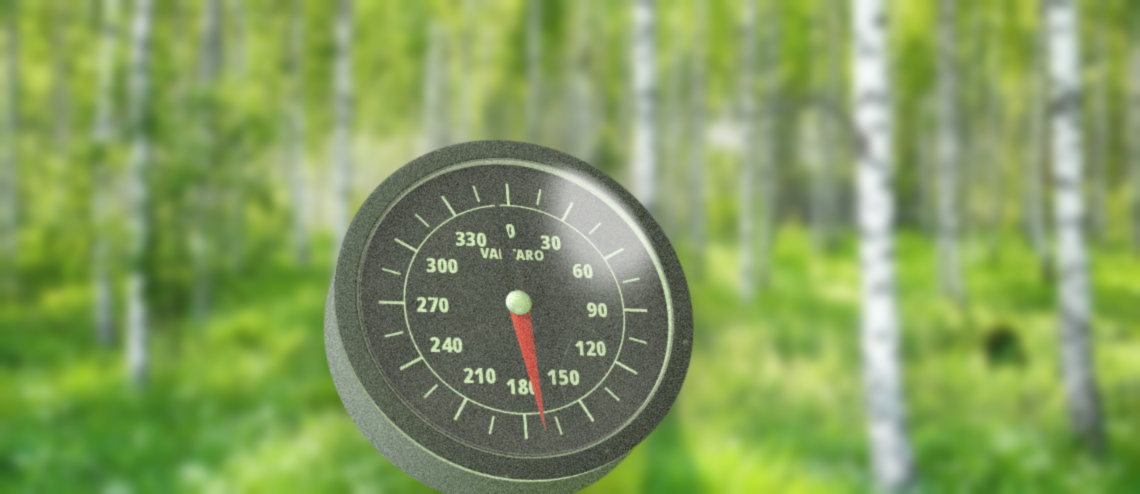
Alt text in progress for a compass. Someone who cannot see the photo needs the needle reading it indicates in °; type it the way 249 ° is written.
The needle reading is 172.5 °
